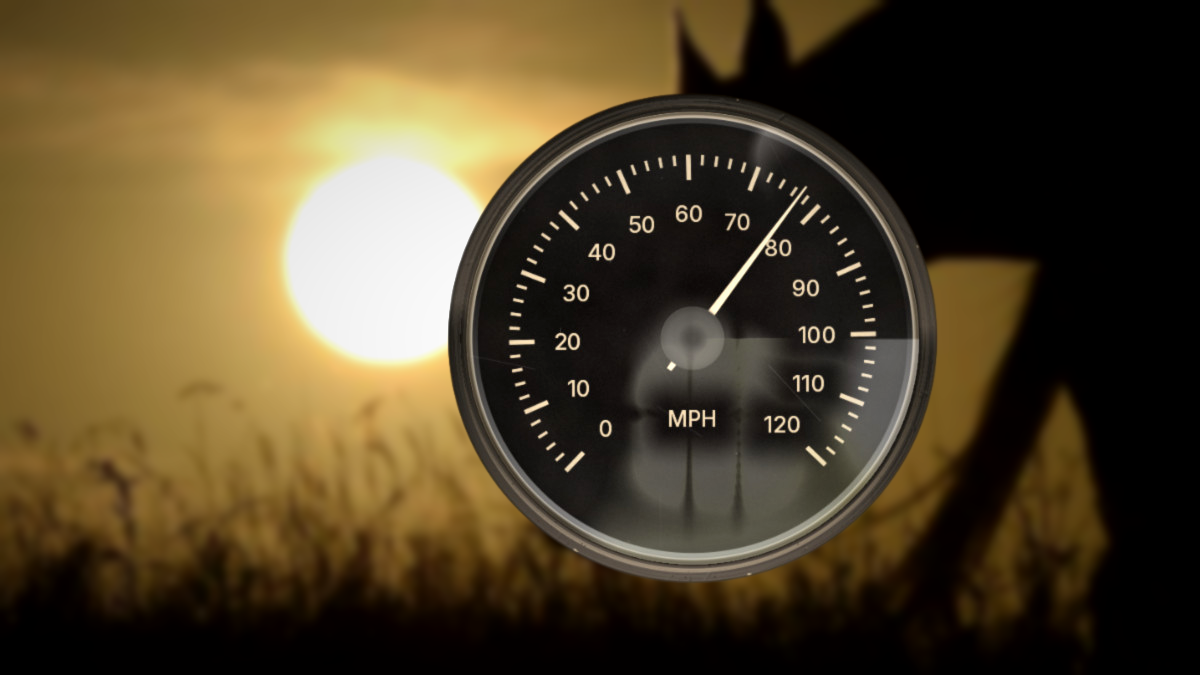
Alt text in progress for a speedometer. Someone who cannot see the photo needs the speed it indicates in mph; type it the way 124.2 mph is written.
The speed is 77 mph
